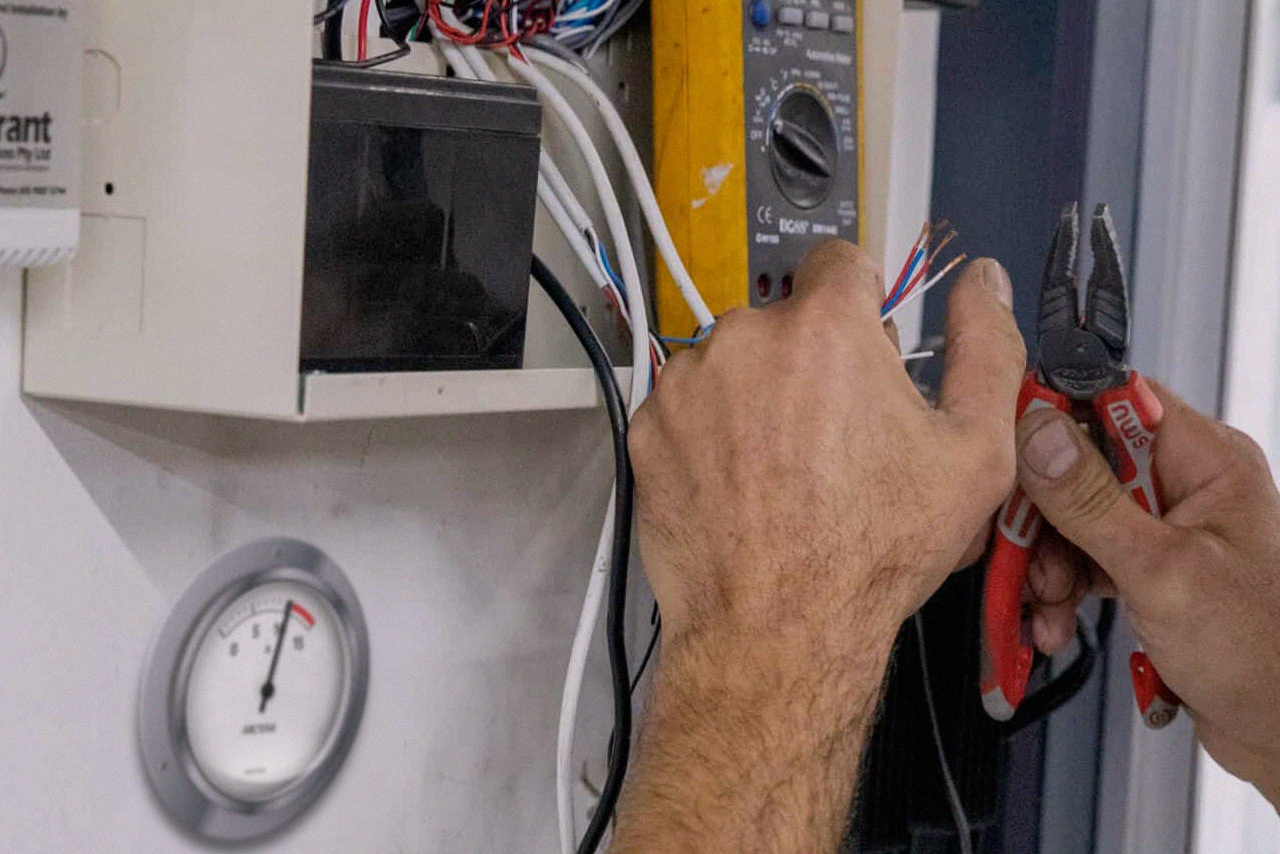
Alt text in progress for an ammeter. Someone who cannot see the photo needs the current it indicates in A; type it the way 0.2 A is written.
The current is 10 A
